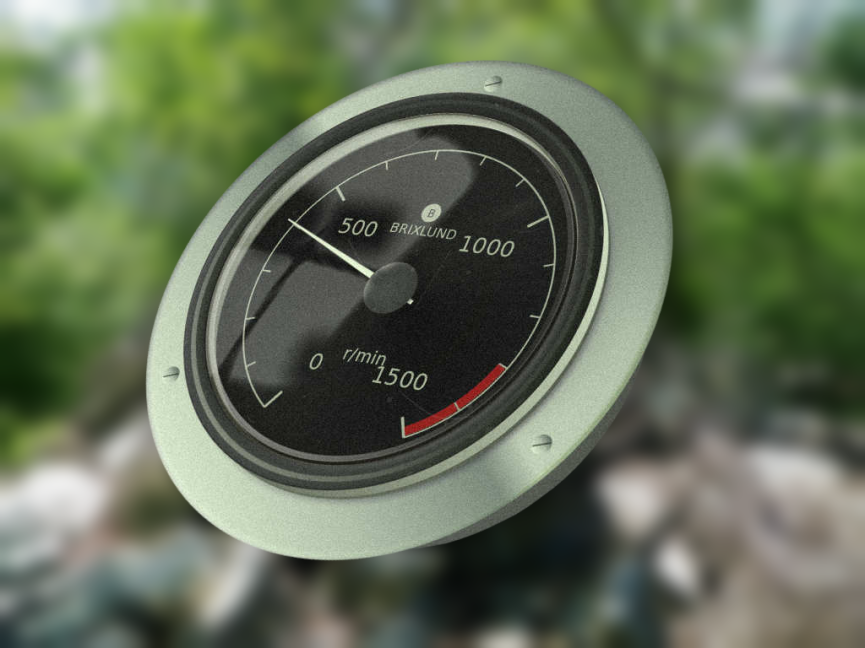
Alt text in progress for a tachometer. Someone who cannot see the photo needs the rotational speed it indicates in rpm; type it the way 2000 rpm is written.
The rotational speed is 400 rpm
